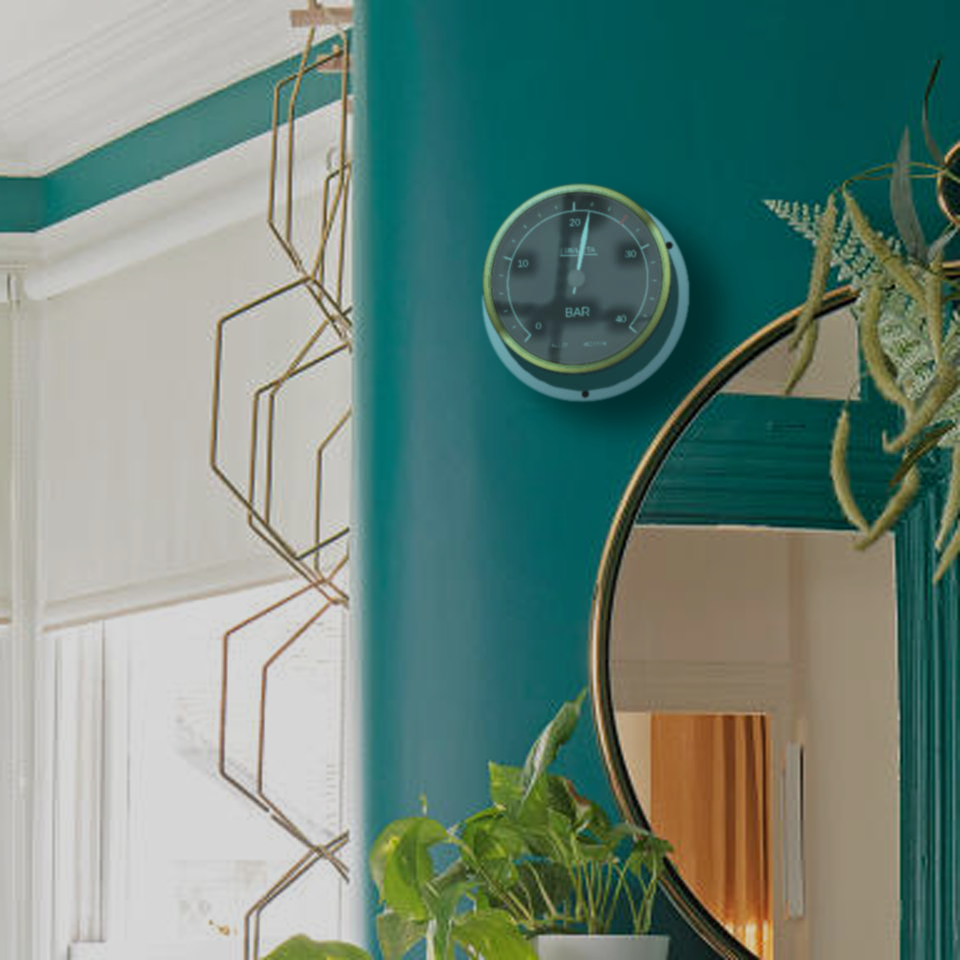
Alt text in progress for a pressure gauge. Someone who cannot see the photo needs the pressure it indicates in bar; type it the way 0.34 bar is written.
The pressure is 22 bar
